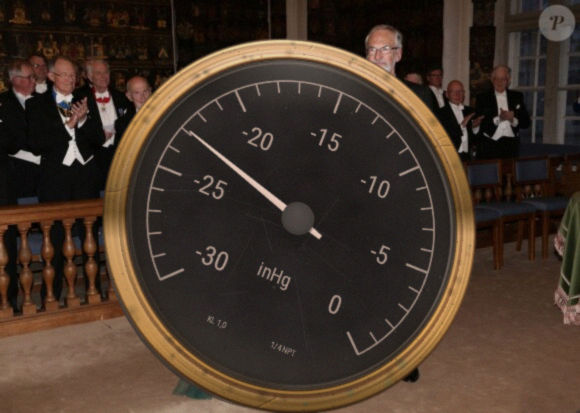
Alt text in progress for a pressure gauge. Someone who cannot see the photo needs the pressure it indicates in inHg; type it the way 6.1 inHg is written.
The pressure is -23 inHg
